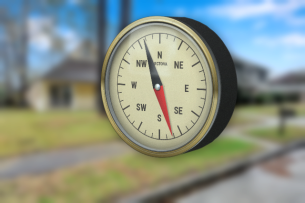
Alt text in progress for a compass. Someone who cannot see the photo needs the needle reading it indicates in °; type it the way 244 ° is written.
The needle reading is 160 °
